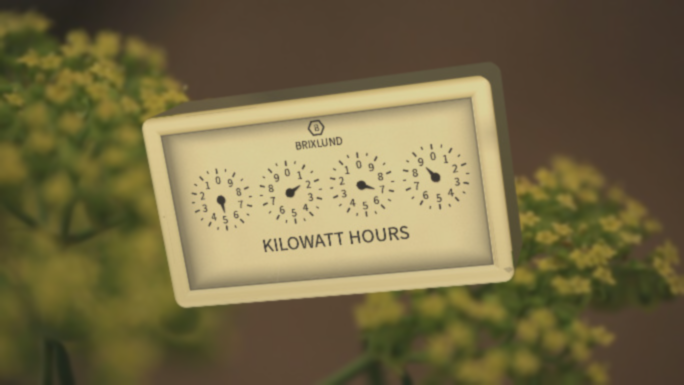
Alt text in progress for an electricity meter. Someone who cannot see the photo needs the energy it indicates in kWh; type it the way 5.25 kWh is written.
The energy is 5169 kWh
